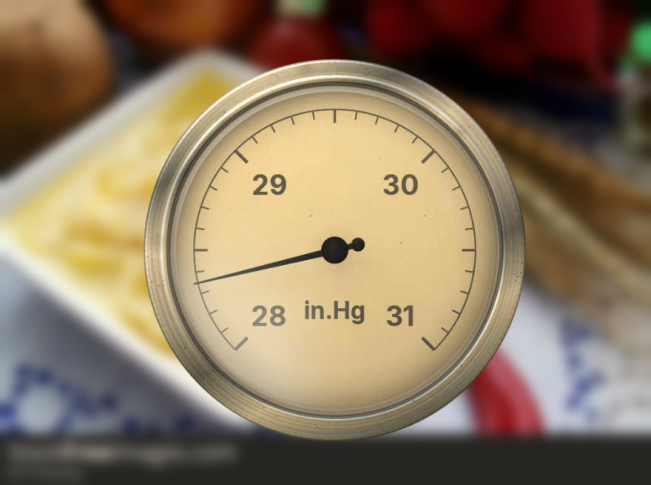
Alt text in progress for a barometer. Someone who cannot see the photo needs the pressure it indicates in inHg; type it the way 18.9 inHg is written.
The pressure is 28.35 inHg
